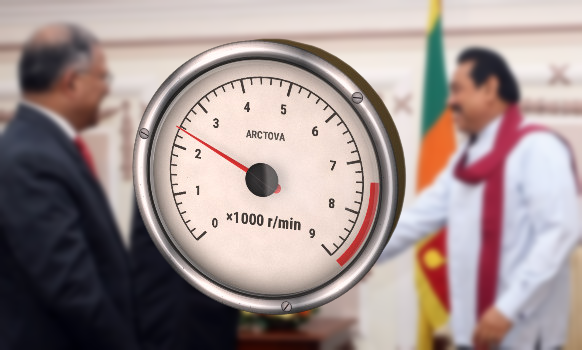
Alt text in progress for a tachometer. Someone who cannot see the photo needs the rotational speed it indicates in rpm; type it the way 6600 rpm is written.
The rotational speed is 2400 rpm
